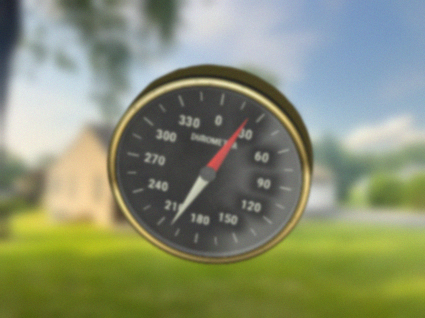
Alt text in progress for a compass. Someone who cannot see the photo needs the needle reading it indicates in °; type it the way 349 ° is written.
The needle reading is 22.5 °
